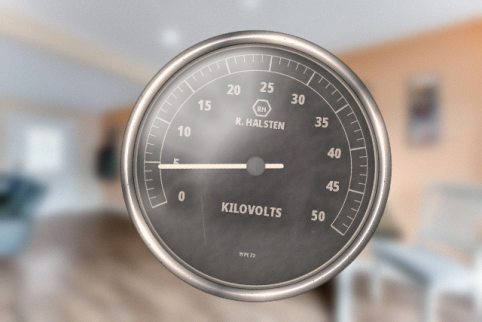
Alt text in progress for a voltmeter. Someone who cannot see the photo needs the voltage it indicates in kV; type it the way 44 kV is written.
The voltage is 4.5 kV
